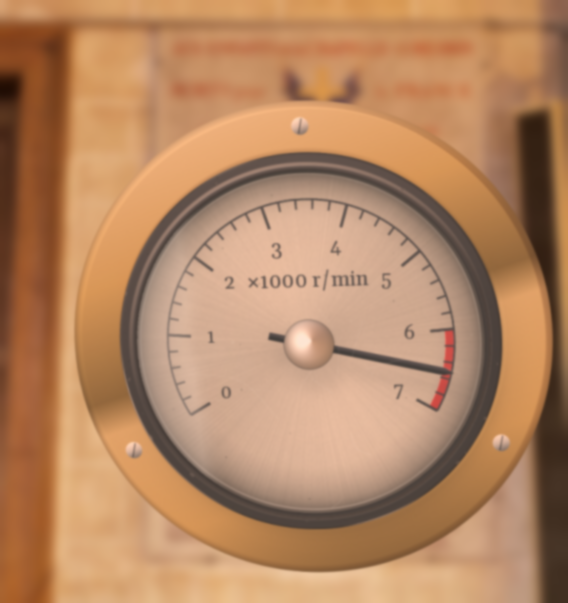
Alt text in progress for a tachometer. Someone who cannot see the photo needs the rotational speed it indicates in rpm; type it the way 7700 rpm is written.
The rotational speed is 6500 rpm
